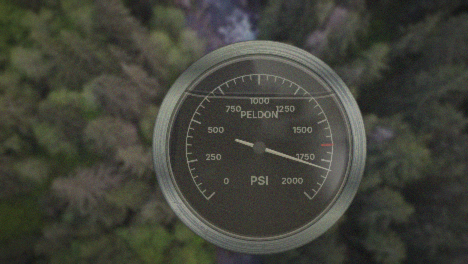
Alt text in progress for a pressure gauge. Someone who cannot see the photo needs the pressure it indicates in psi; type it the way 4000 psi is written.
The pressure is 1800 psi
